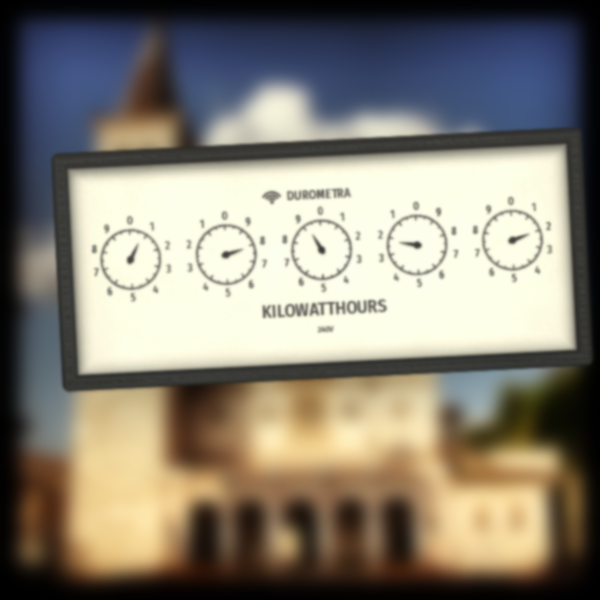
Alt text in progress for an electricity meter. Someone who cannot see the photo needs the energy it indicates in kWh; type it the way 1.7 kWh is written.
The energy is 7922 kWh
